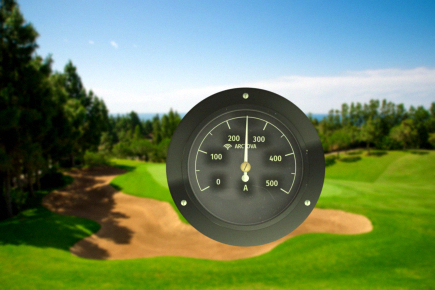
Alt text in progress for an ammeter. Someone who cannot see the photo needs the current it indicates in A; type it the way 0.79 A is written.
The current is 250 A
